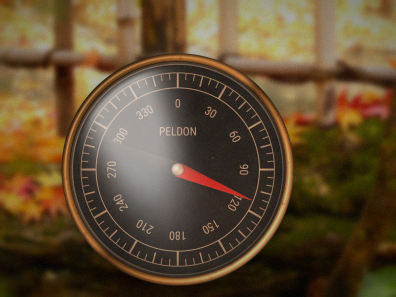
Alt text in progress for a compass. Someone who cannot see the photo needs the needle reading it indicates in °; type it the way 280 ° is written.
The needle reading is 112.5 °
